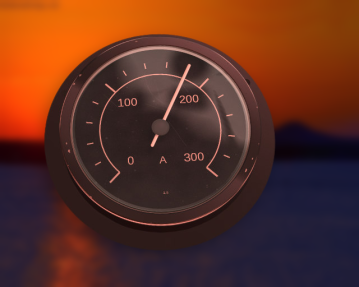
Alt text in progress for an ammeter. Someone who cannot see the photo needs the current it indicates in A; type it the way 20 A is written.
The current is 180 A
